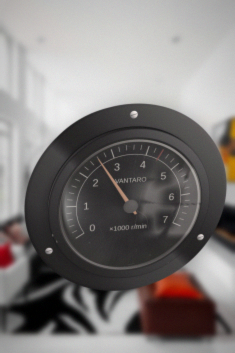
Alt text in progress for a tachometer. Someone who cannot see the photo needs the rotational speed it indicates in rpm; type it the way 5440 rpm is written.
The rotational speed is 2600 rpm
